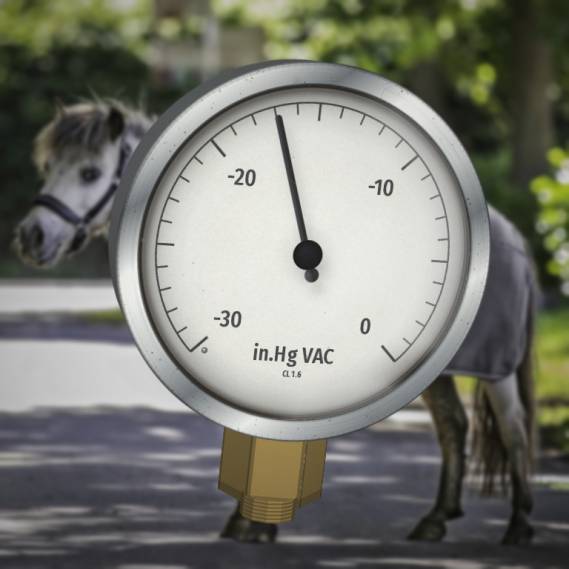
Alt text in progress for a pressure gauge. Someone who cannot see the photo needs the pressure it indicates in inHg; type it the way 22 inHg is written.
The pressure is -17 inHg
